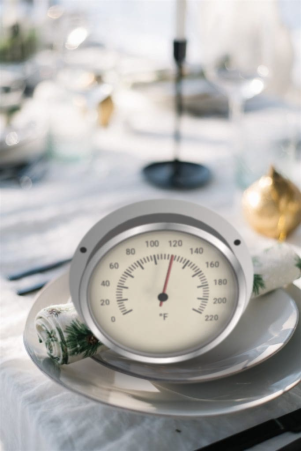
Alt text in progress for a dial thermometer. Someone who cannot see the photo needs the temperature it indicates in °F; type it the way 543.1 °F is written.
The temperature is 120 °F
